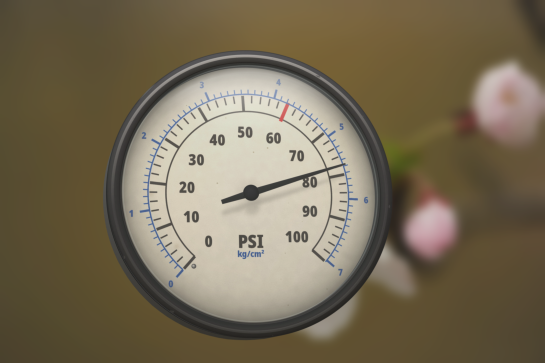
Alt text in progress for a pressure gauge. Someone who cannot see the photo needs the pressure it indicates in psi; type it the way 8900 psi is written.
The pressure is 78 psi
